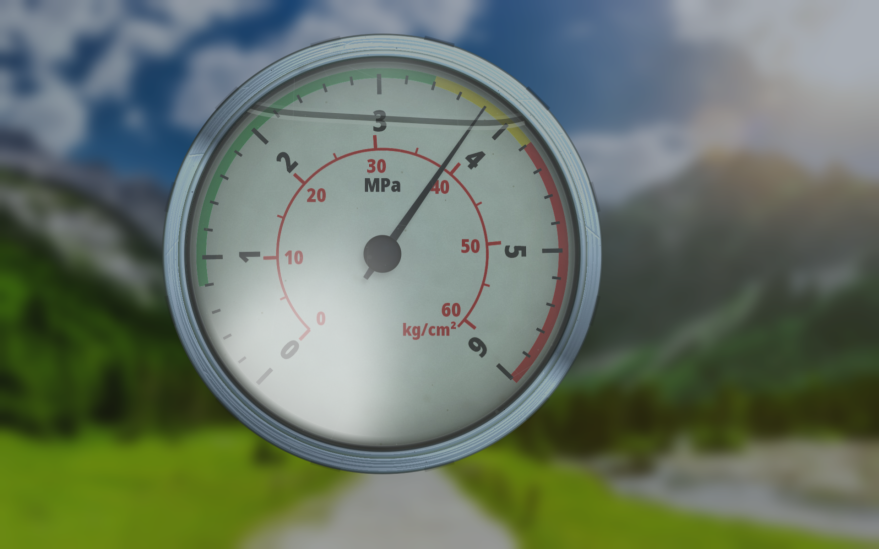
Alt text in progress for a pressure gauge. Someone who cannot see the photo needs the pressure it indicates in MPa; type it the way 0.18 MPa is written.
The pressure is 3.8 MPa
